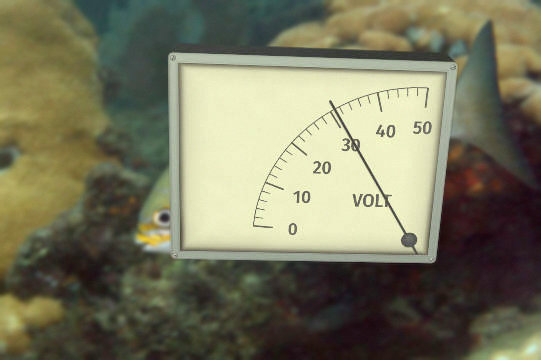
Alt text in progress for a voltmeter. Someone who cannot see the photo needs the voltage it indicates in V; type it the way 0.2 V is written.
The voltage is 31 V
